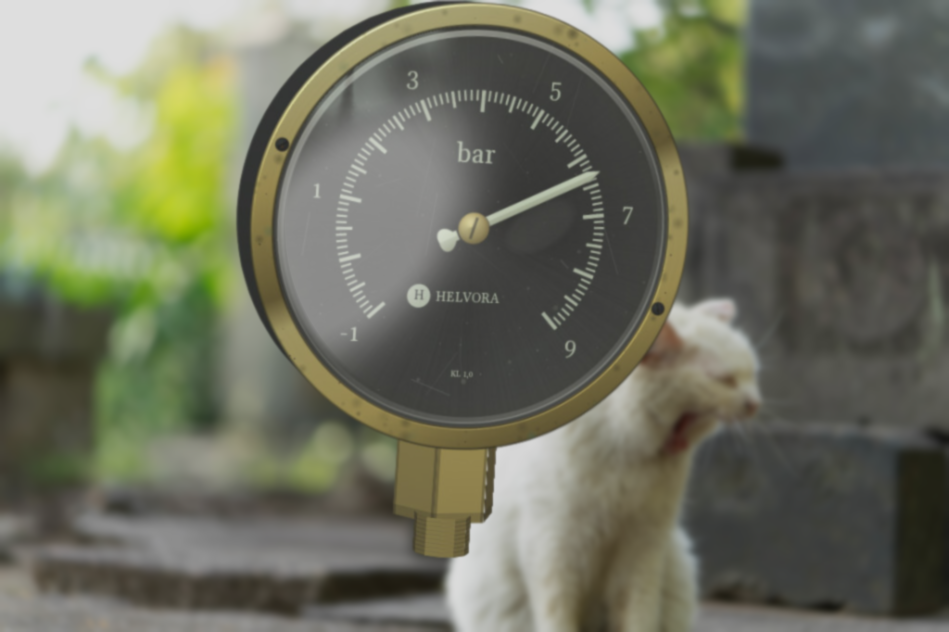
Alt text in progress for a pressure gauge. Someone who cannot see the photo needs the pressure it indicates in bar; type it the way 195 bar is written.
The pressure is 6.3 bar
